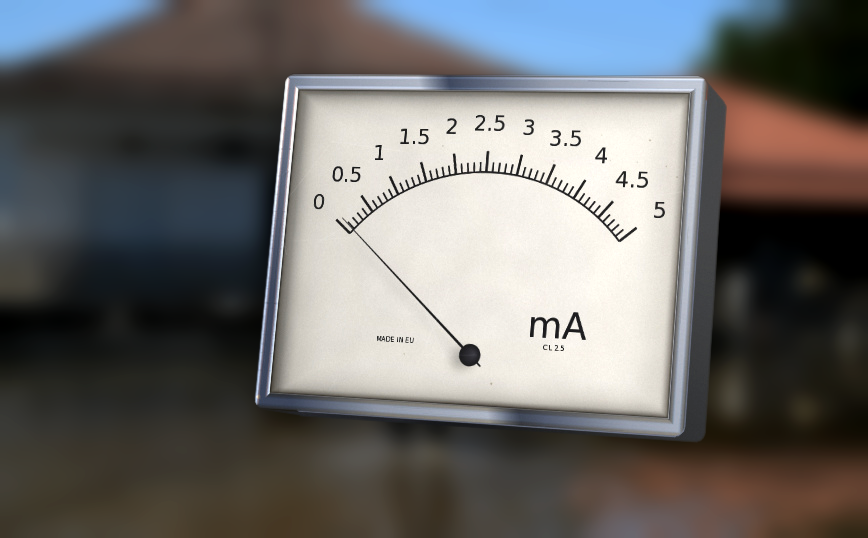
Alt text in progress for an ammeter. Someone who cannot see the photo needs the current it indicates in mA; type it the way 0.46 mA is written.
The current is 0.1 mA
